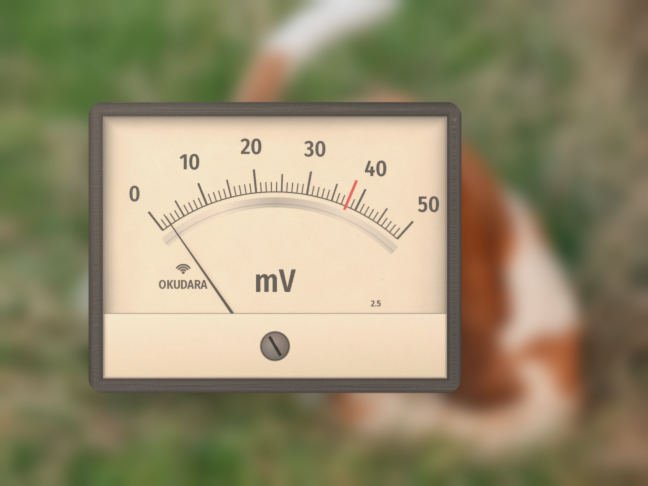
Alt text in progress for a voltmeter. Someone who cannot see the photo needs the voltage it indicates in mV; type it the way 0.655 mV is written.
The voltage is 2 mV
